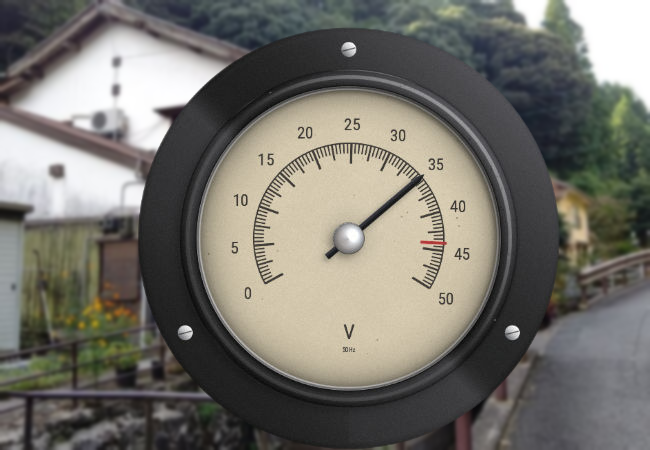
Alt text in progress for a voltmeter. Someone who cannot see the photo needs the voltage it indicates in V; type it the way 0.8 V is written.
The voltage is 35 V
